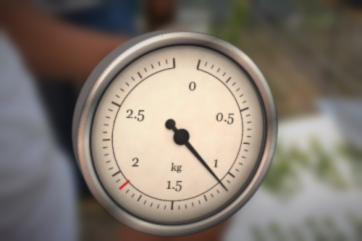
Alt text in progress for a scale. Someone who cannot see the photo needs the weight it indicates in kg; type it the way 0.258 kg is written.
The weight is 1.1 kg
